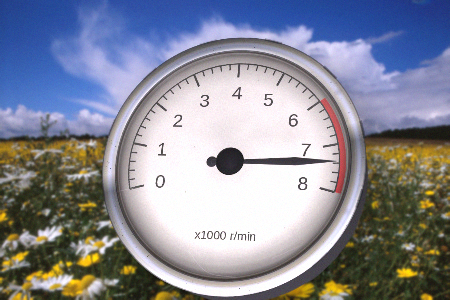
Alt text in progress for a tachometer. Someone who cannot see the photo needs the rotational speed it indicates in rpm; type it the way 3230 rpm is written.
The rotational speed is 7400 rpm
